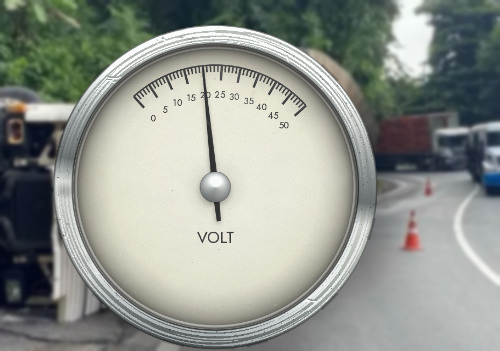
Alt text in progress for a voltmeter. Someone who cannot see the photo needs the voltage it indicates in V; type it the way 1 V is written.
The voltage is 20 V
